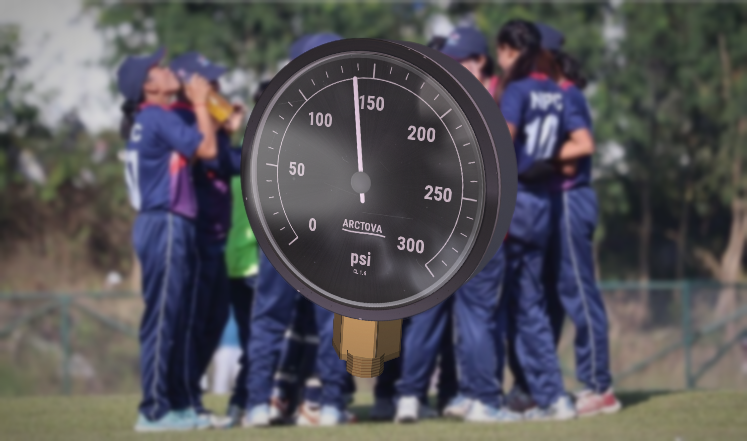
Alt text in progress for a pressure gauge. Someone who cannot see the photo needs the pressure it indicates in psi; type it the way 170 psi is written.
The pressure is 140 psi
